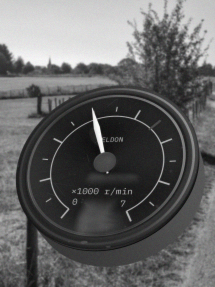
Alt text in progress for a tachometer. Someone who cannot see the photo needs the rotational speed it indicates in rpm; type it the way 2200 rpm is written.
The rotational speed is 3000 rpm
